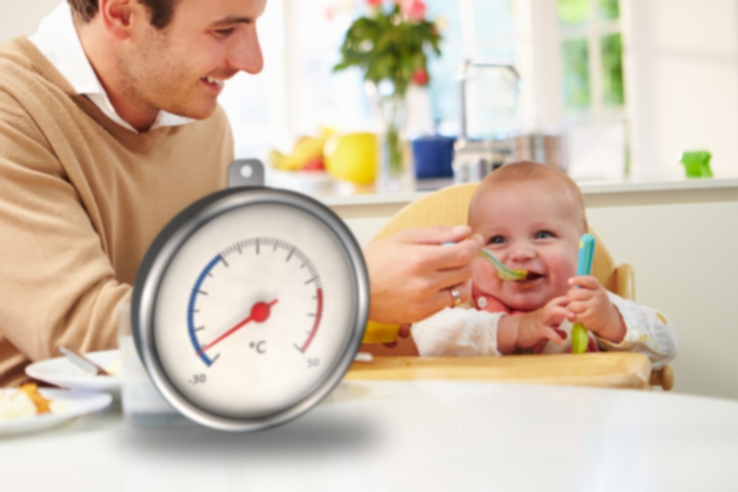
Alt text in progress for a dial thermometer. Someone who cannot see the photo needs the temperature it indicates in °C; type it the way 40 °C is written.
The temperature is -25 °C
